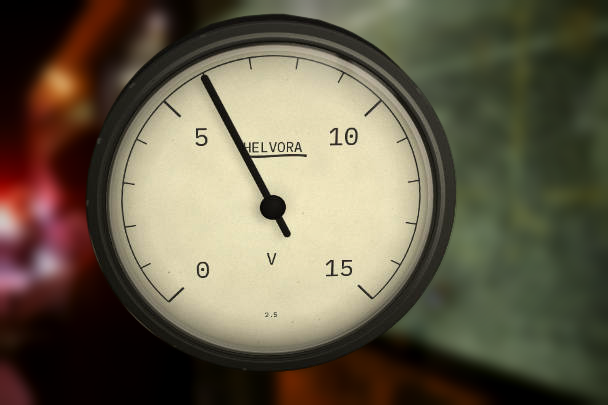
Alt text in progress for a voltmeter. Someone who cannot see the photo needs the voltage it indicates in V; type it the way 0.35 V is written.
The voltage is 6 V
